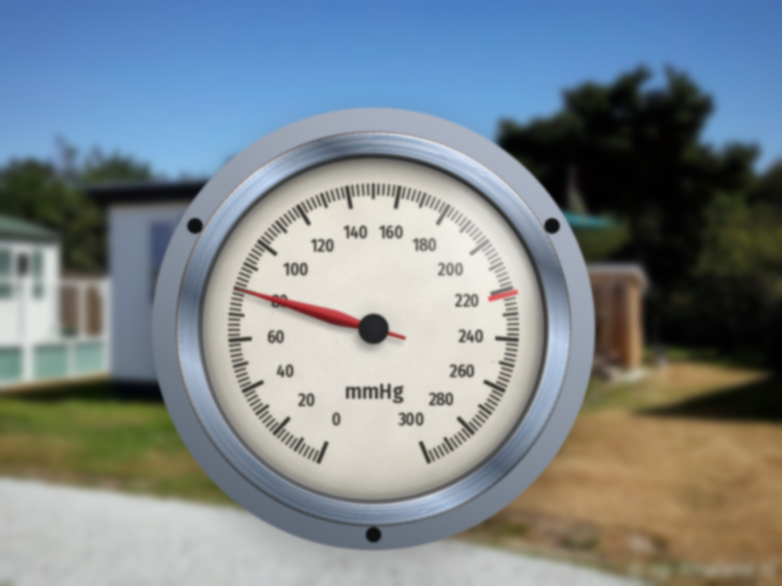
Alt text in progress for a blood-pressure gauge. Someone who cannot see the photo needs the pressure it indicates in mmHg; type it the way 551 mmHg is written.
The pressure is 80 mmHg
